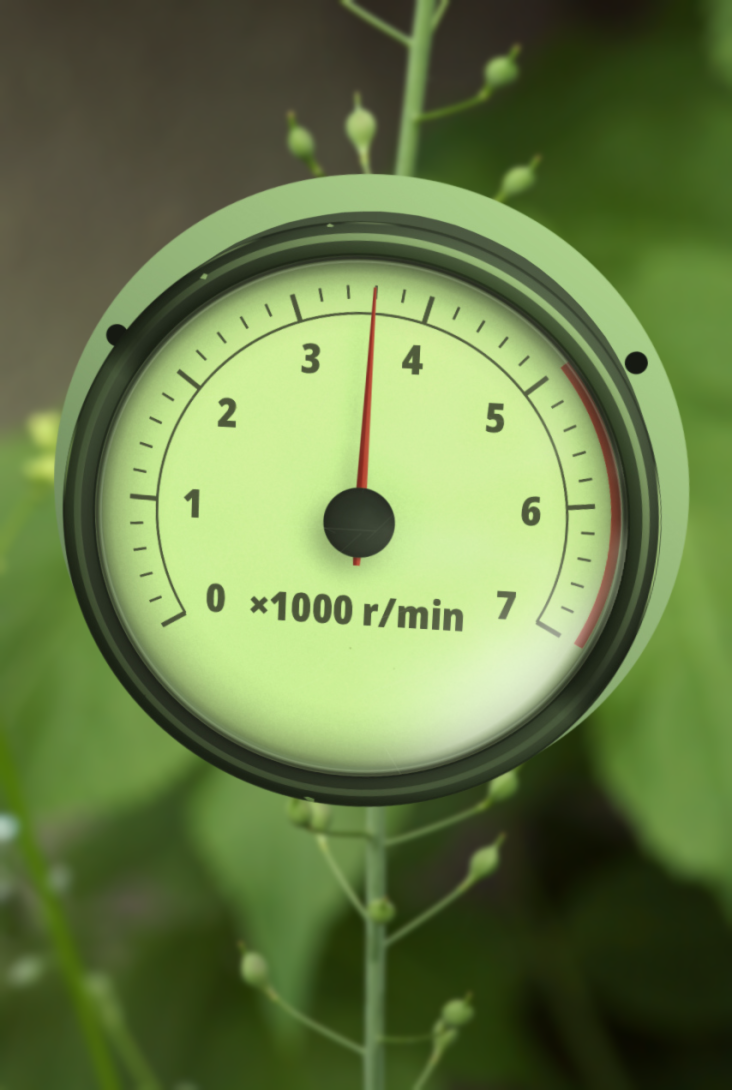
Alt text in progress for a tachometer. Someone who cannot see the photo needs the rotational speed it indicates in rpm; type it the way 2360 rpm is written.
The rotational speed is 3600 rpm
